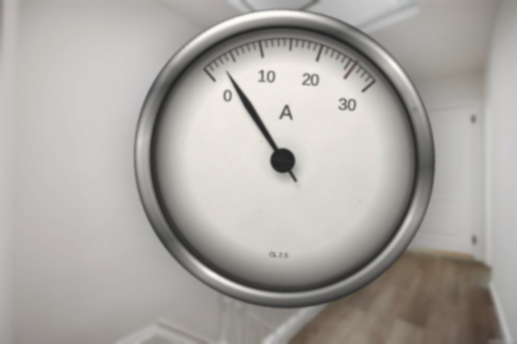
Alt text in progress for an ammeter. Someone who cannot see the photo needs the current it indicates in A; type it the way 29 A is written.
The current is 3 A
